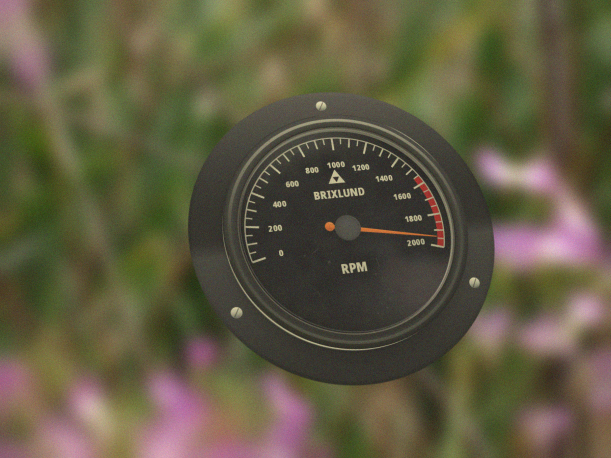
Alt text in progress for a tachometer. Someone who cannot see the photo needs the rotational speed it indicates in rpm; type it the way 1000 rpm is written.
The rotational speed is 1950 rpm
